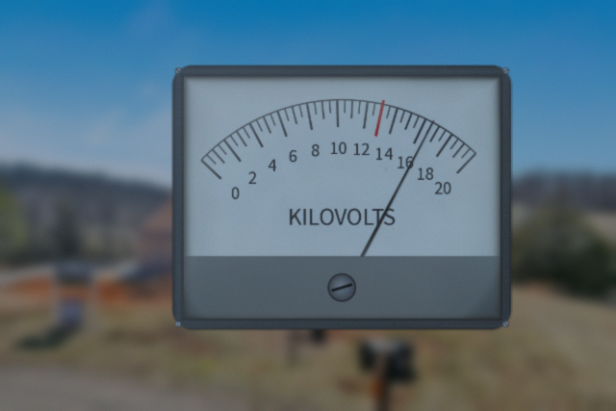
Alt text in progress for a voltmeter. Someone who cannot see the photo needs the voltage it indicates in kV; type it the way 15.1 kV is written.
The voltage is 16.5 kV
